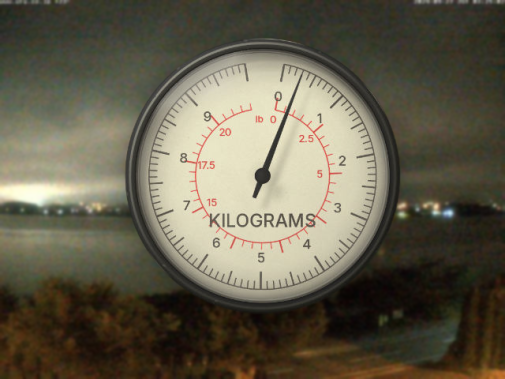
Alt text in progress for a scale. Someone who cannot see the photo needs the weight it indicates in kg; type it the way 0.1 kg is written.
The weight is 0.3 kg
